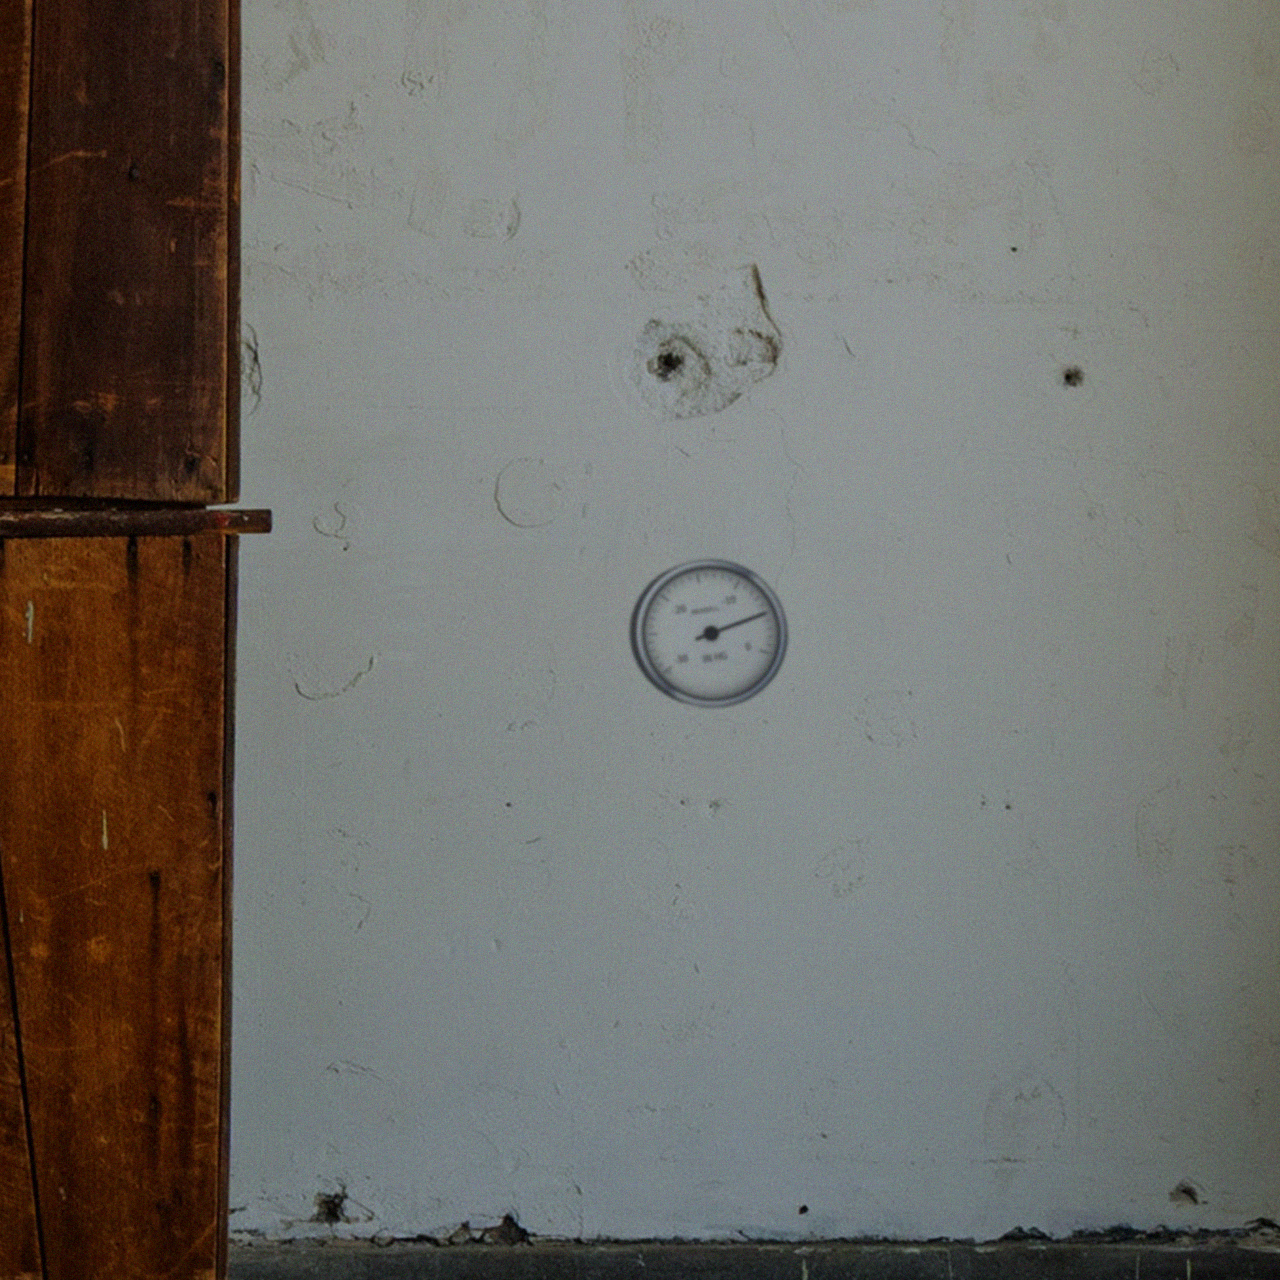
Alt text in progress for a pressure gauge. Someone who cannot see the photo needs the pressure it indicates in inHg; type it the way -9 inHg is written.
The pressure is -5 inHg
